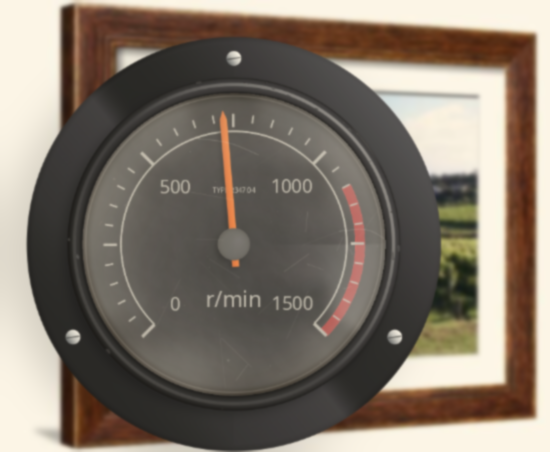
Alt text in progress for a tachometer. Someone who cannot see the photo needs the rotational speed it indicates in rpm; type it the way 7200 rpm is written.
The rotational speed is 725 rpm
